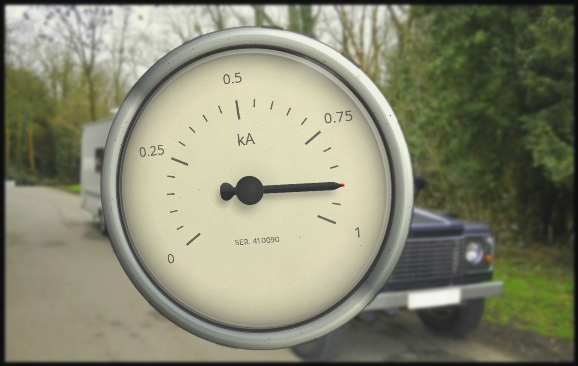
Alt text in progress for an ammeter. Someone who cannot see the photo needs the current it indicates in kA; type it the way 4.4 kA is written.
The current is 0.9 kA
